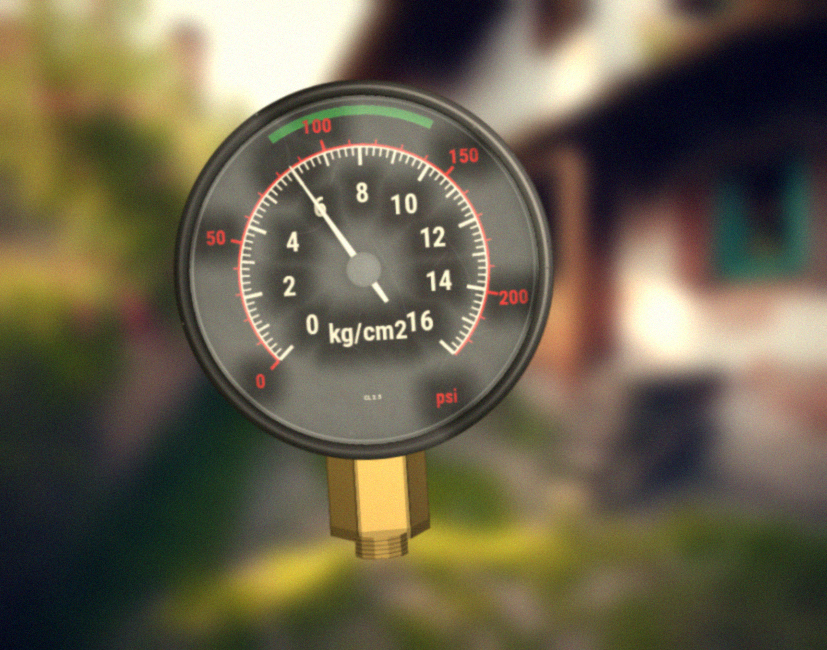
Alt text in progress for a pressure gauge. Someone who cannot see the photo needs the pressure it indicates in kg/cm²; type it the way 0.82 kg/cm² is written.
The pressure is 6 kg/cm²
